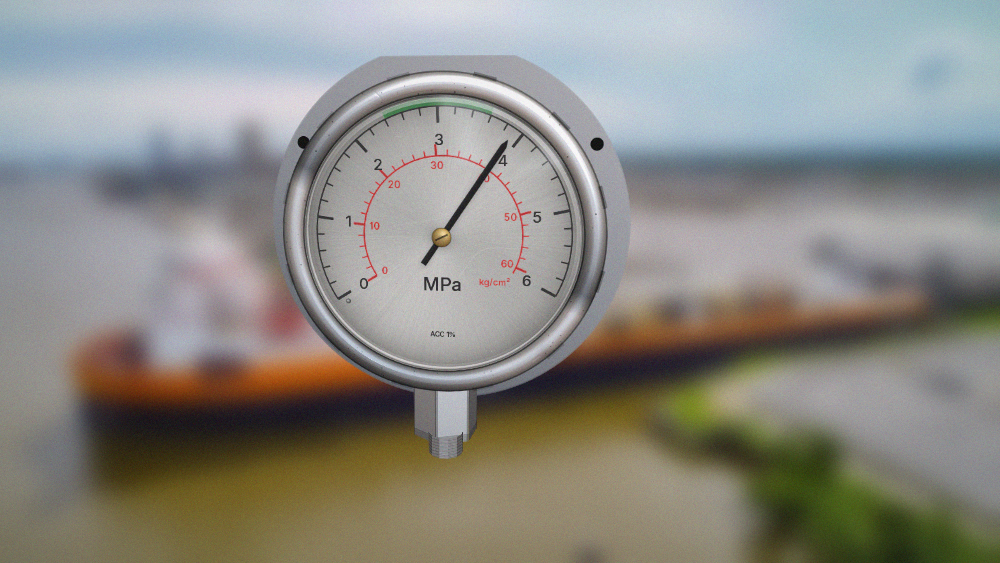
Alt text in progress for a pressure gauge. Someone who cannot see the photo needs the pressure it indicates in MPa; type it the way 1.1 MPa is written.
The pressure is 3.9 MPa
